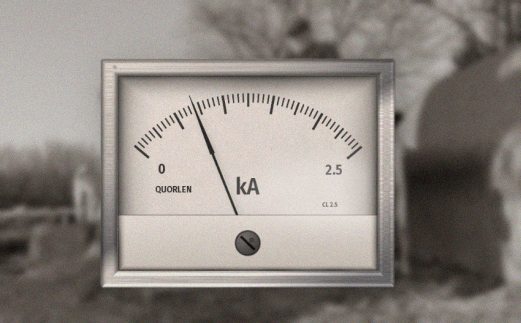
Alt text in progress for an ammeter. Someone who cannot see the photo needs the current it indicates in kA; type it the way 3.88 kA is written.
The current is 0.7 kA
